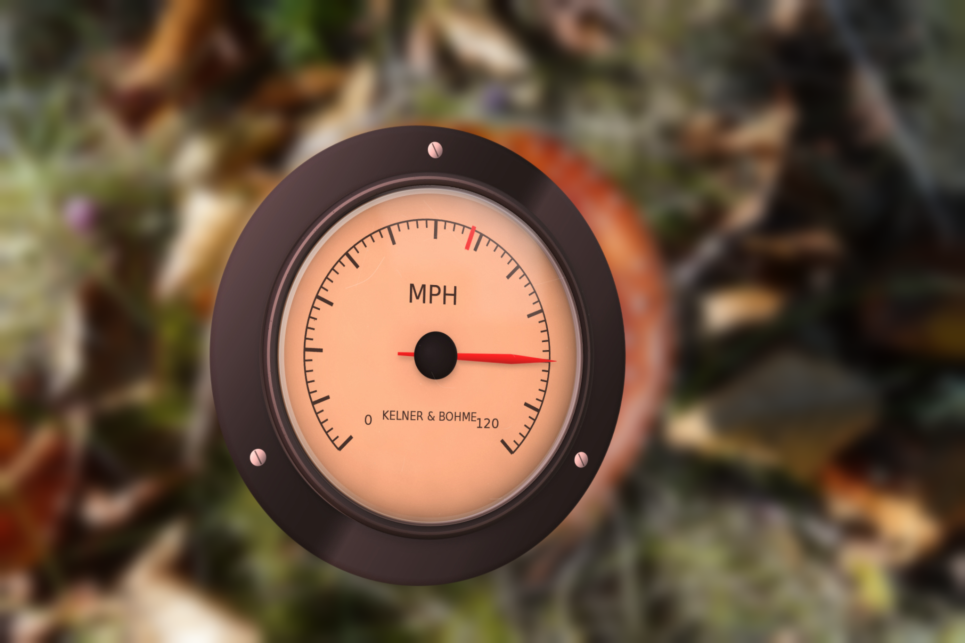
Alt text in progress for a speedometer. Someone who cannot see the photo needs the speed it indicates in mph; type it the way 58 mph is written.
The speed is 100 mph
